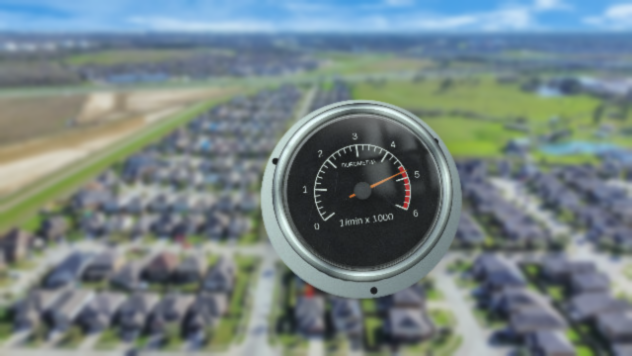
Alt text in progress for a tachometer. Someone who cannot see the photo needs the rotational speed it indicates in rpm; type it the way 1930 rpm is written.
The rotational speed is 4800 rpm
